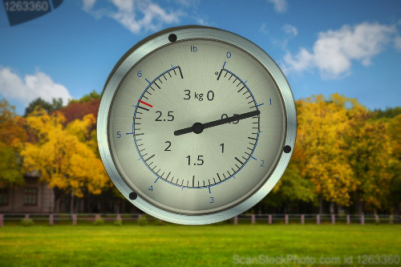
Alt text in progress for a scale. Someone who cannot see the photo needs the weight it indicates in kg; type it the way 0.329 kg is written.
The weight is 0.5 kg
